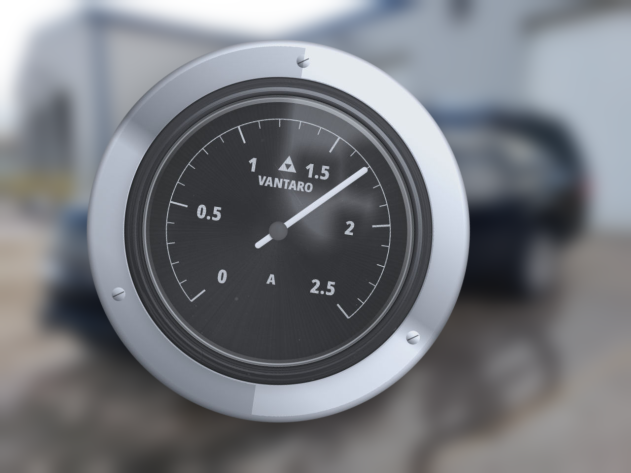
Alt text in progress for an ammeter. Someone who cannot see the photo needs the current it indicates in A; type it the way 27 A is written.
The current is 1.7 A
